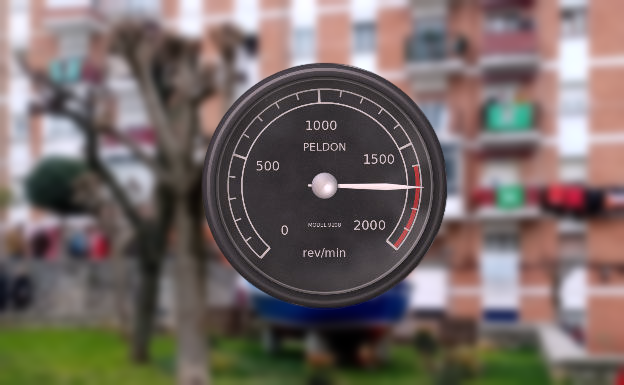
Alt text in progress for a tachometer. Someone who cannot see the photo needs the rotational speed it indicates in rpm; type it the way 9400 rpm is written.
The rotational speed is 1700 rpm
